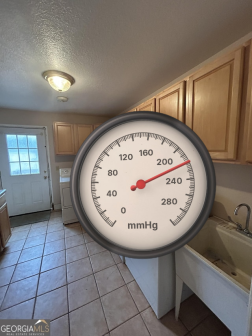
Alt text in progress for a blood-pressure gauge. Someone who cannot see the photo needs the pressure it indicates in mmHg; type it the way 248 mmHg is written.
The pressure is 220 mmHg
